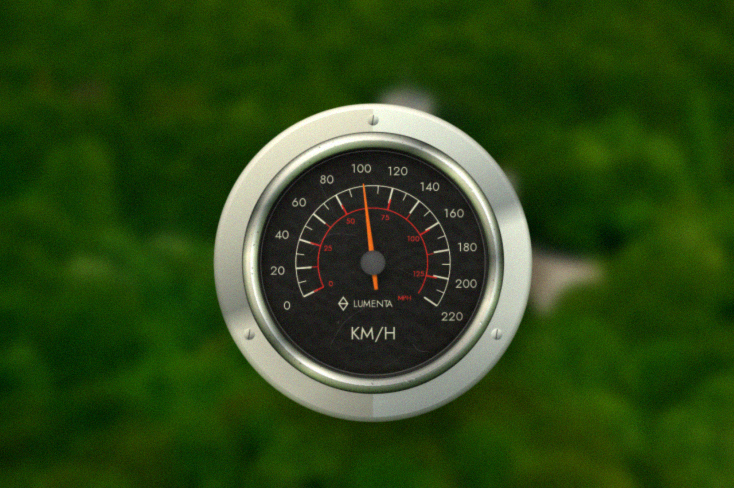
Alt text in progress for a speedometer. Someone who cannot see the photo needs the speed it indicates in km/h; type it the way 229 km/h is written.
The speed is 100 km/h
